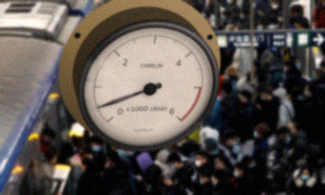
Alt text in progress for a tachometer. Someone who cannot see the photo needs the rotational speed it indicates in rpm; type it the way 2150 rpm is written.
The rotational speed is 500 rpm
